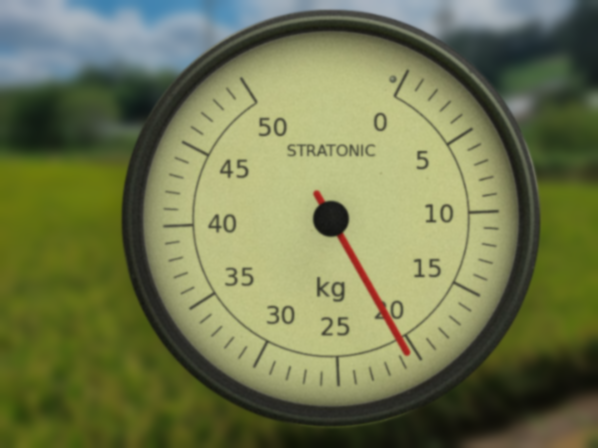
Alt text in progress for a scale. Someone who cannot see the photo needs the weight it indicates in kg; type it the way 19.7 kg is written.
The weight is 20.5 kg
